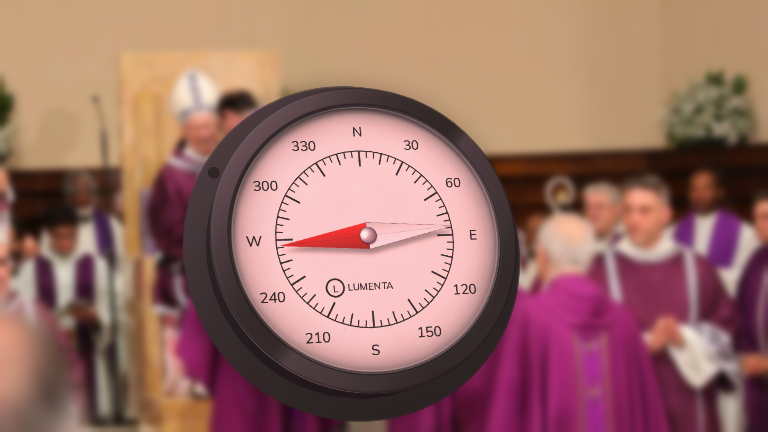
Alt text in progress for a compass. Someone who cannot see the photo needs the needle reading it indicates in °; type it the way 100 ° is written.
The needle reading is 265 °
